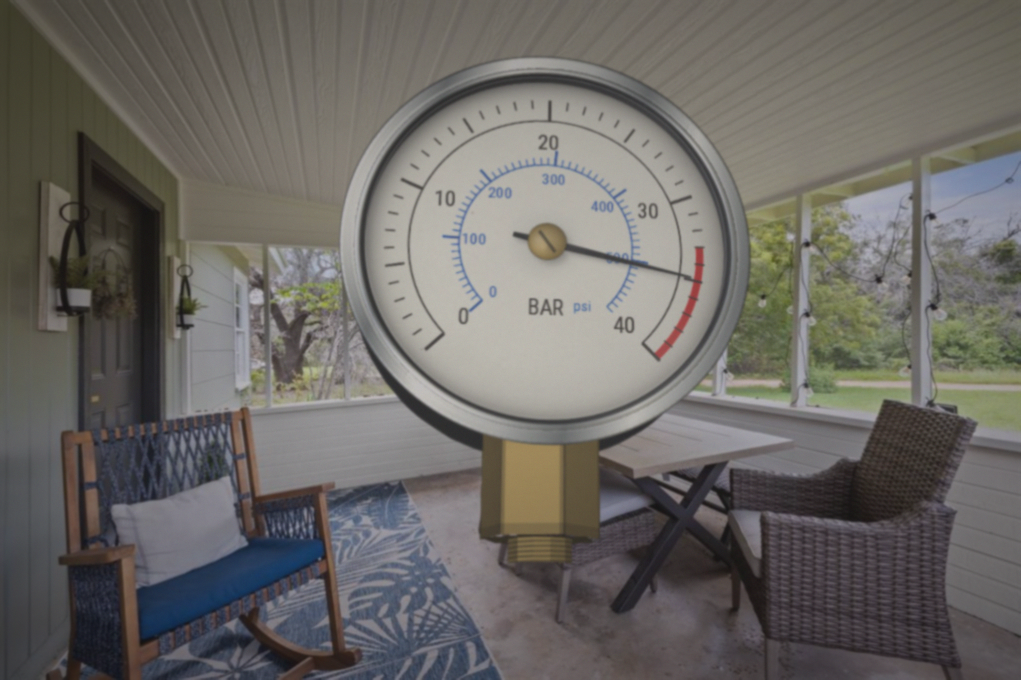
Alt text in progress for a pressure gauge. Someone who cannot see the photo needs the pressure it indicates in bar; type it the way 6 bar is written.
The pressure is 35 bar
